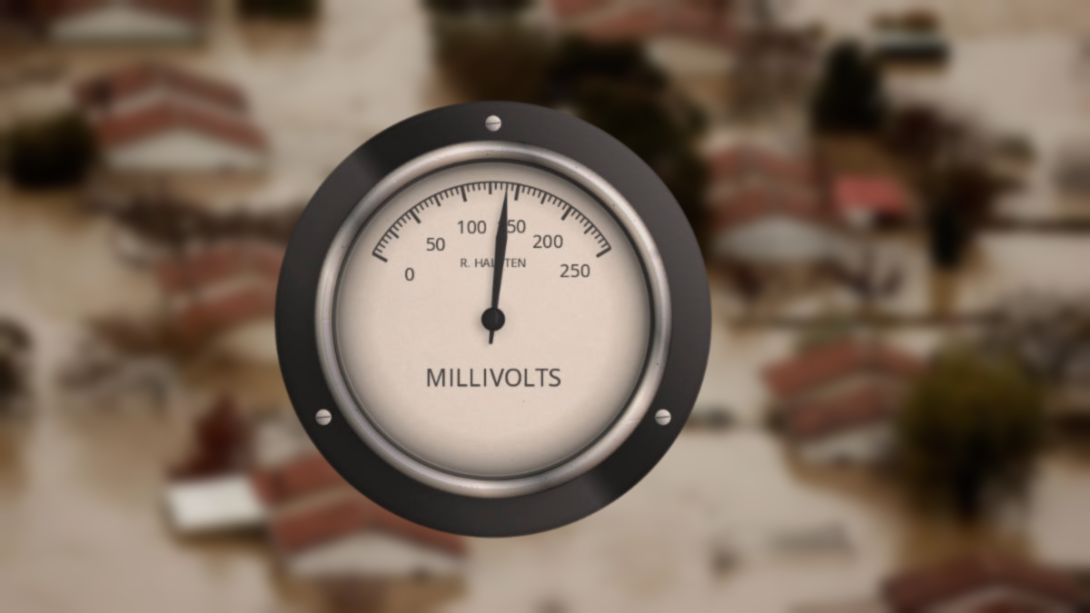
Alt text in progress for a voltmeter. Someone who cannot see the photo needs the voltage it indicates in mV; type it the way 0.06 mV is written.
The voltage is 140 mV
